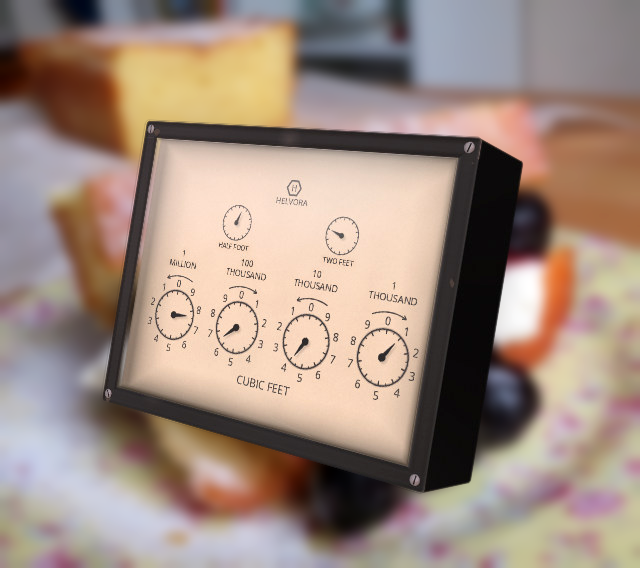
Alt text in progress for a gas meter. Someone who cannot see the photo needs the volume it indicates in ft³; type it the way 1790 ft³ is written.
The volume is 764100 ft³
